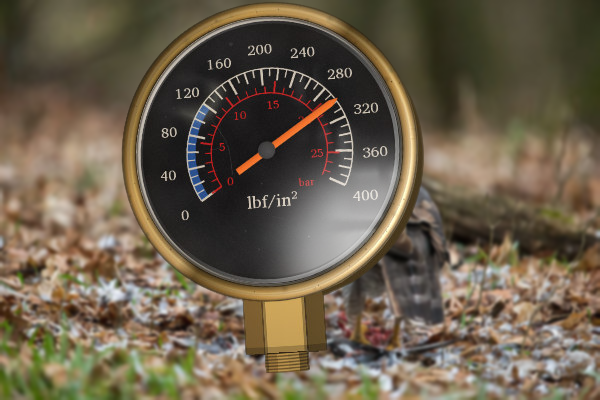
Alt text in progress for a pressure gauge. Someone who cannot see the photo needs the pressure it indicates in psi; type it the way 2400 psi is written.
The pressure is 300 psi
